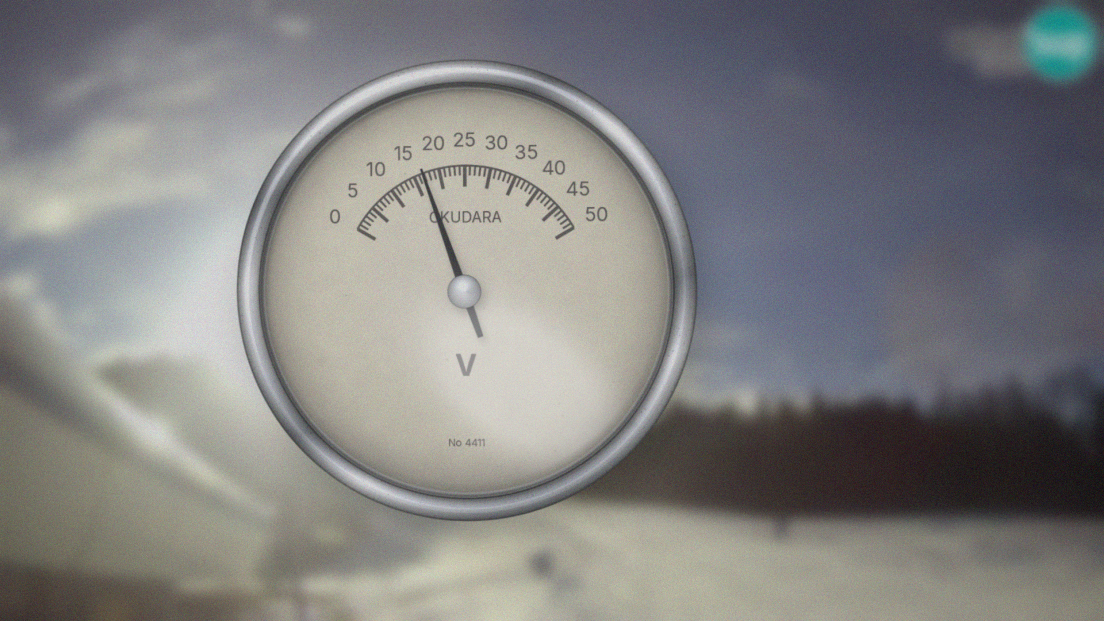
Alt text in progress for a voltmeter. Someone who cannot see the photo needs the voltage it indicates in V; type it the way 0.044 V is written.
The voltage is 17 V
